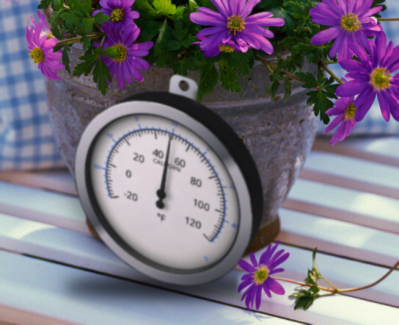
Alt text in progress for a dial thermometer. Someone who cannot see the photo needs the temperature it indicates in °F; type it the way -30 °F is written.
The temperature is 50 °F
